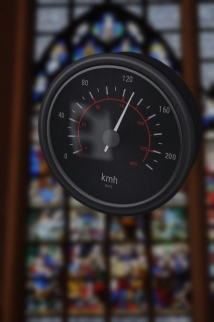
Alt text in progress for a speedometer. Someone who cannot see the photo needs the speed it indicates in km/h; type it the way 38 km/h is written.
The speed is 130 km/h
